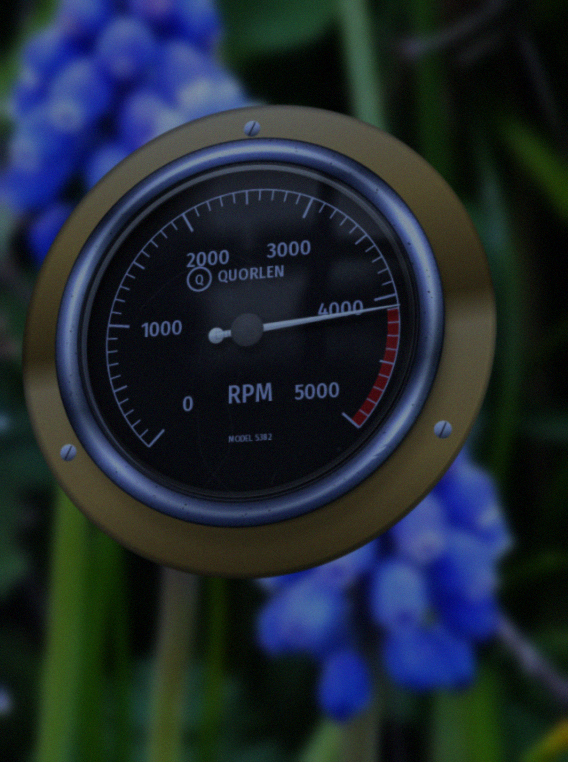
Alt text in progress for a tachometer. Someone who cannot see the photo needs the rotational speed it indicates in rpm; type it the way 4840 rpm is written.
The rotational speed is 4100 rpm
